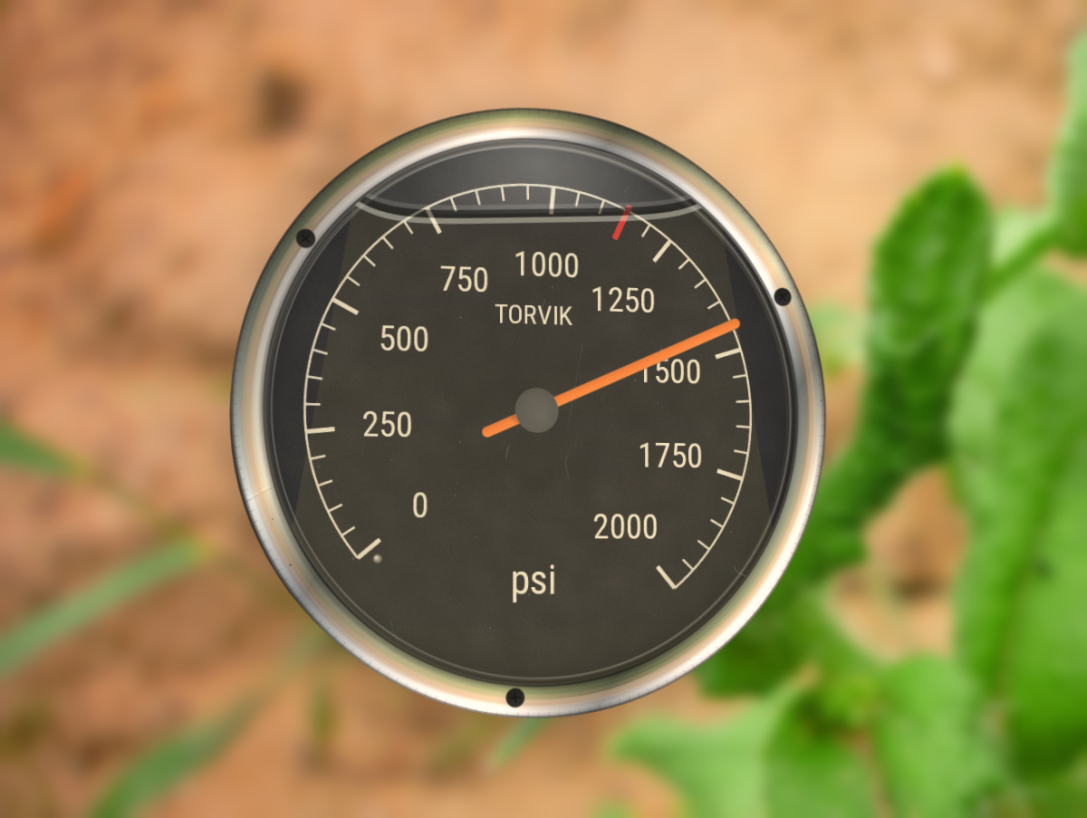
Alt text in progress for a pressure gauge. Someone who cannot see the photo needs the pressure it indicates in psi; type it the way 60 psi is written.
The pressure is 1450 psi
